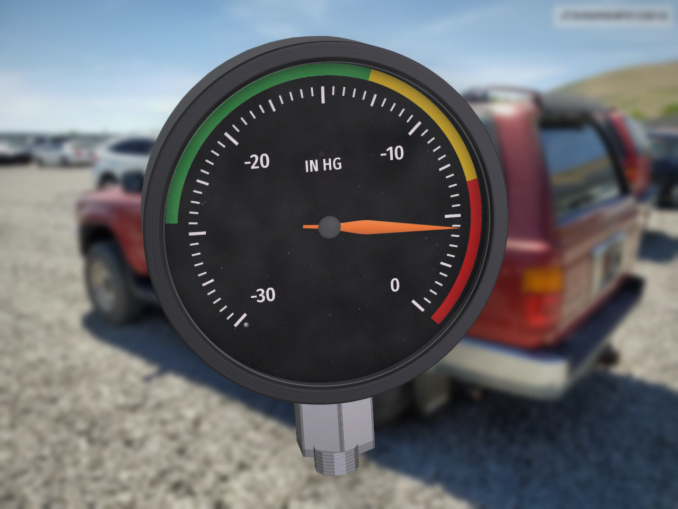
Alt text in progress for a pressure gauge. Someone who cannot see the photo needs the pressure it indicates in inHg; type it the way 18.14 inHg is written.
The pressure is -4.5 inHg
